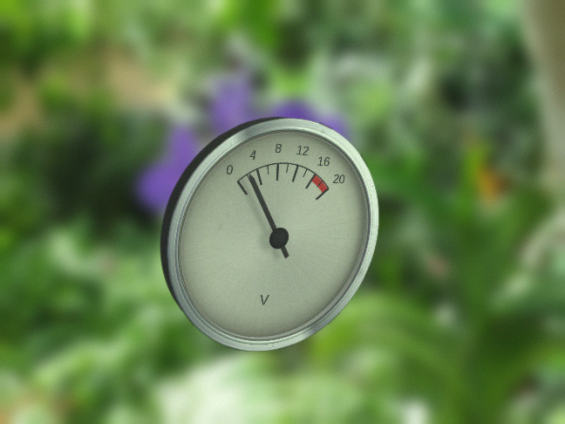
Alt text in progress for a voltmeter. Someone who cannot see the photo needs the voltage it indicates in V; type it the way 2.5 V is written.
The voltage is 2 V
